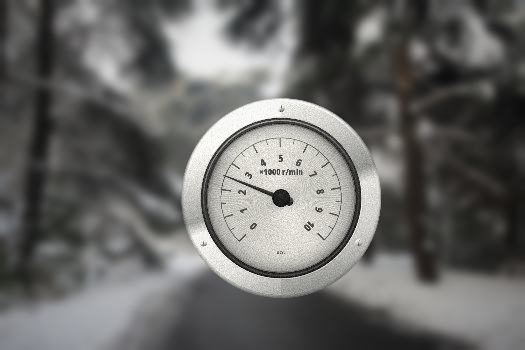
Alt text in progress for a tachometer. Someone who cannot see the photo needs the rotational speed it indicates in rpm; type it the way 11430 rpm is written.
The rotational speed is 2500 rpm
